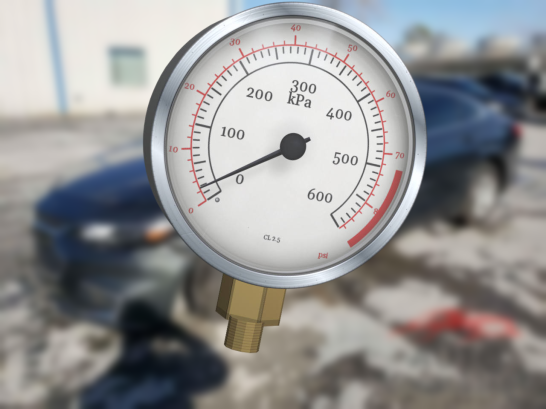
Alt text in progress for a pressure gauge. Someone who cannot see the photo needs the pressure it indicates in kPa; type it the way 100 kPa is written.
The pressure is 20 kPa
